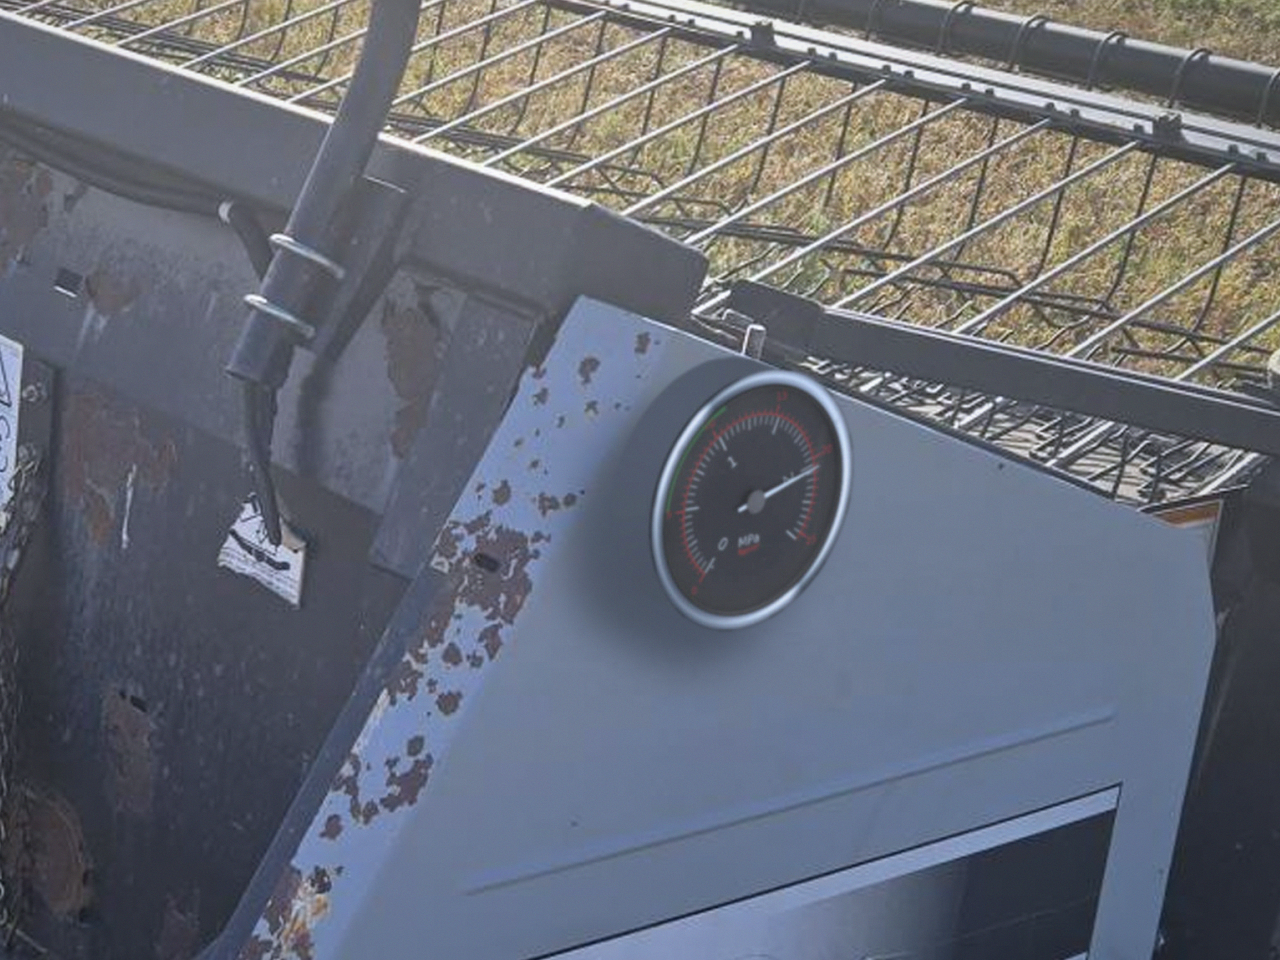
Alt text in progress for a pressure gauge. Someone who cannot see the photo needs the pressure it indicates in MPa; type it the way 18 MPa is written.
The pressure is 2 MPa
